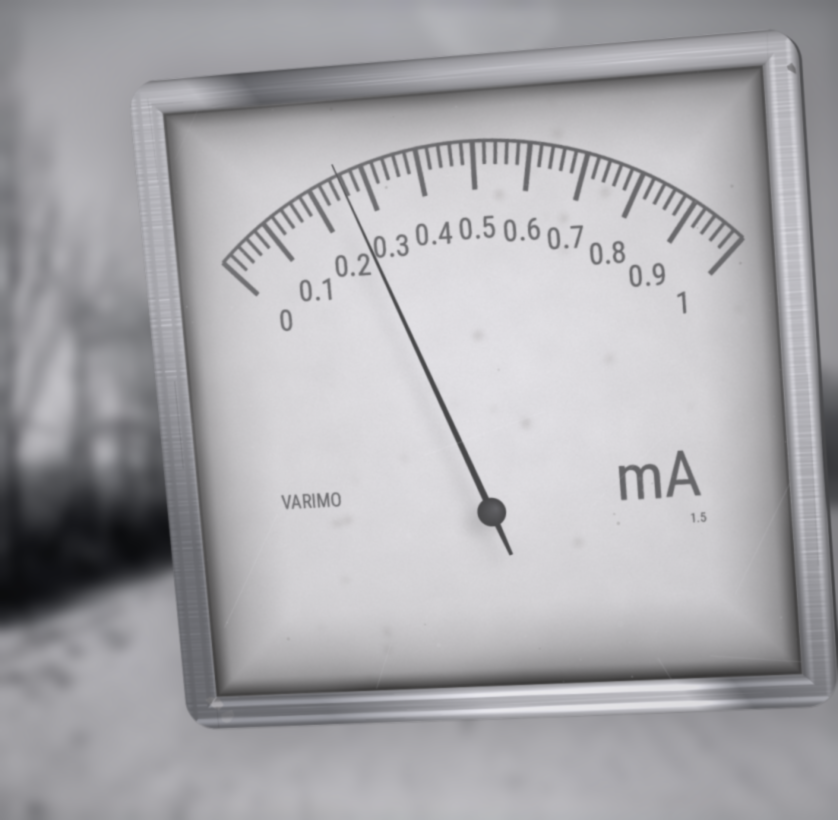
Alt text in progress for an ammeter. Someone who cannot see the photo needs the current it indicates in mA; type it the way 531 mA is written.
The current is 0.26 mA
